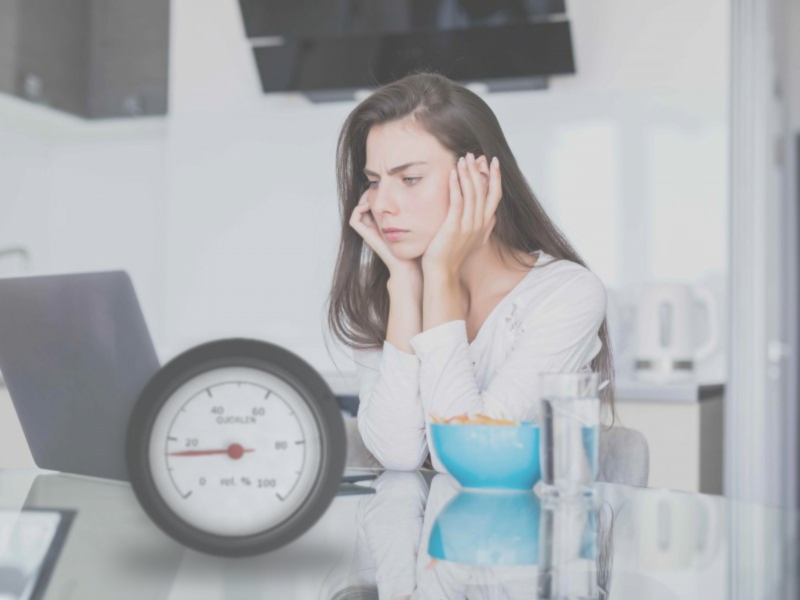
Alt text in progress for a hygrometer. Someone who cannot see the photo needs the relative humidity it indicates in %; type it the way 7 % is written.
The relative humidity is 15 %
